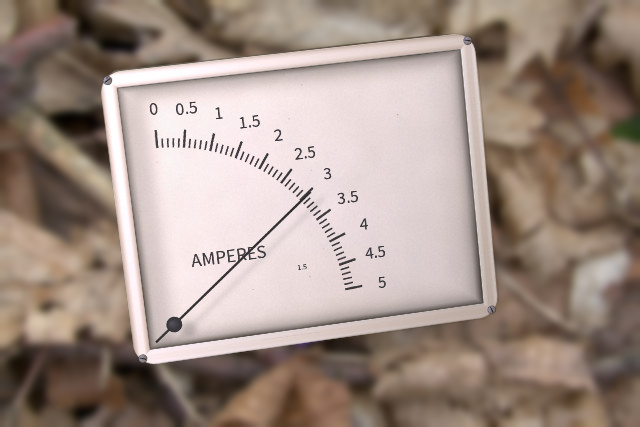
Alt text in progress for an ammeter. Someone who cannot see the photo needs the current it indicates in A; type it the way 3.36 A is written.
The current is 3 A
